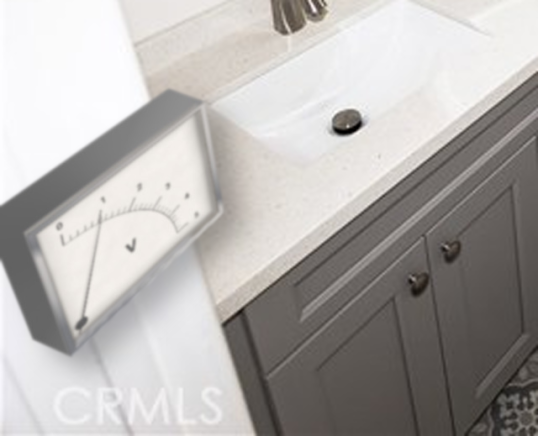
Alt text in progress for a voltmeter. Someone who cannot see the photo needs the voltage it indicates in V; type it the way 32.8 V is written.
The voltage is 1 V
